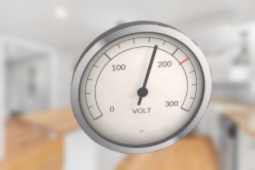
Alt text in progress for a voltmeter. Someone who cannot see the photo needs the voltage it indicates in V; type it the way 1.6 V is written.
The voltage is 170 V
